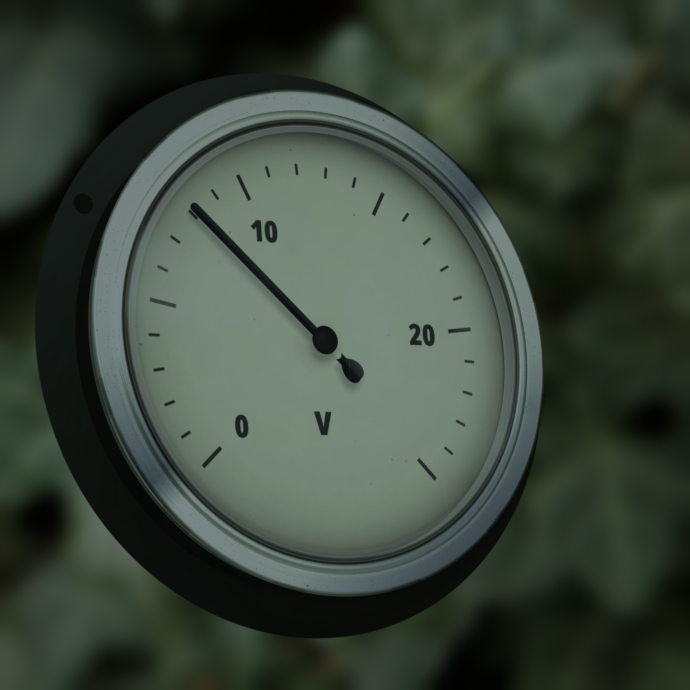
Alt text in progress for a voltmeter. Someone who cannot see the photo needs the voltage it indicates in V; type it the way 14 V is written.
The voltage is 8 V
